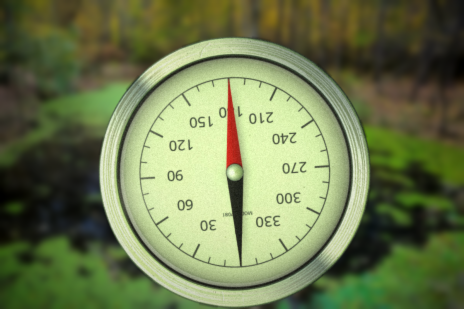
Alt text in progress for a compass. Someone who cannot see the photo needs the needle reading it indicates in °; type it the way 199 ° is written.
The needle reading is 180 °
